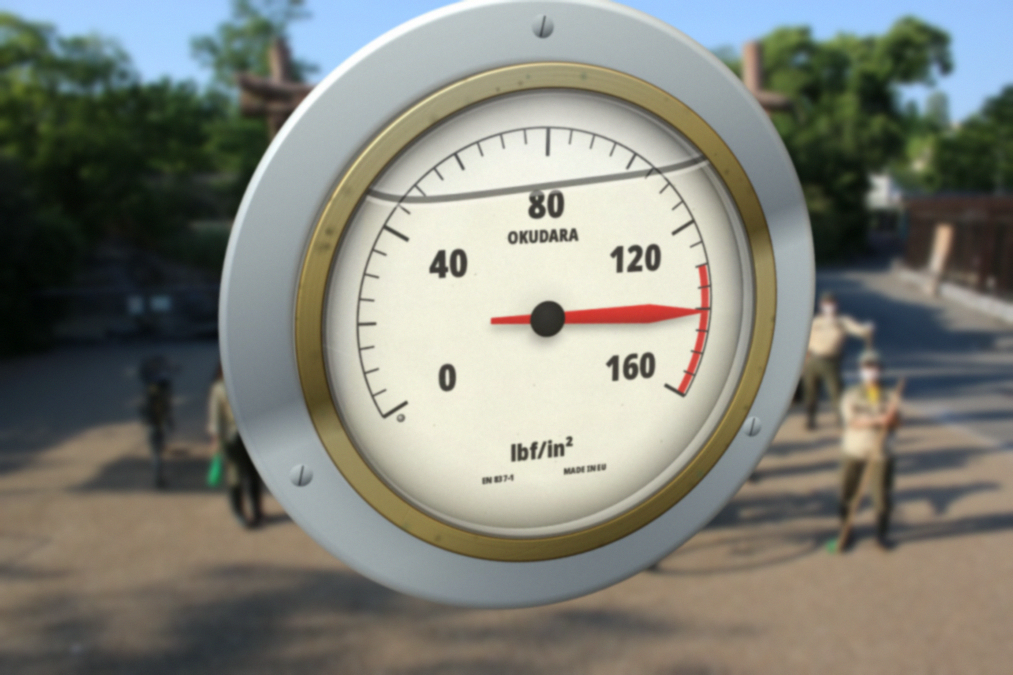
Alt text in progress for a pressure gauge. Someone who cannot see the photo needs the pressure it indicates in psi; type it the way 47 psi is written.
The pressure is 140 psi
